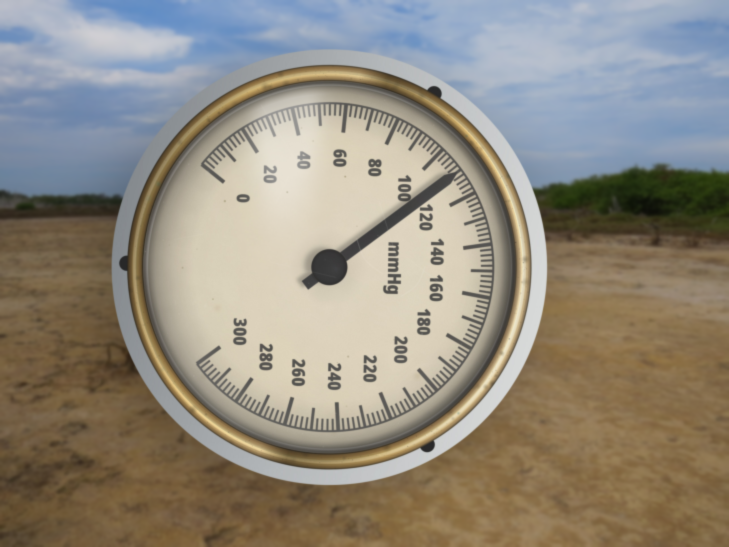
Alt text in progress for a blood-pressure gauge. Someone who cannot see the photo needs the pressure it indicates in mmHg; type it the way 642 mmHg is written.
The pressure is 110 mmHg
